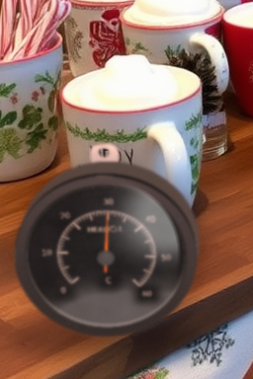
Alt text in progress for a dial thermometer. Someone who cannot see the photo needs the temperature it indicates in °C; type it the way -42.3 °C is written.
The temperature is 30 °C
